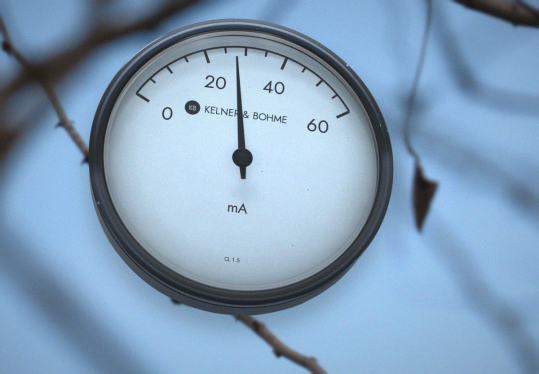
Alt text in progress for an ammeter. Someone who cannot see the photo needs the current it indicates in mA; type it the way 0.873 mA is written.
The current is 27.5 mA
